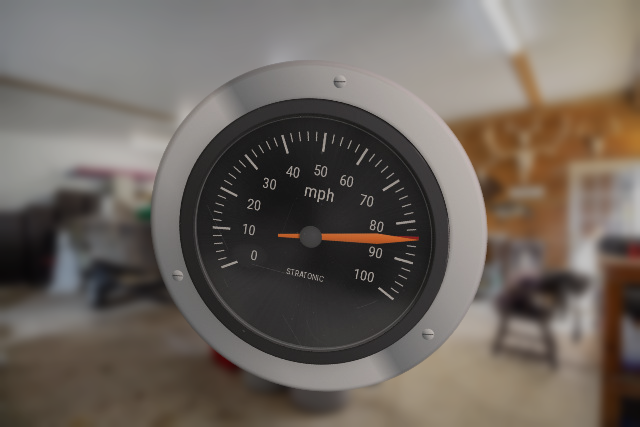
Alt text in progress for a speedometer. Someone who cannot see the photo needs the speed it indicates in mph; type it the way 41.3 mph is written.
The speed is 84 mph
